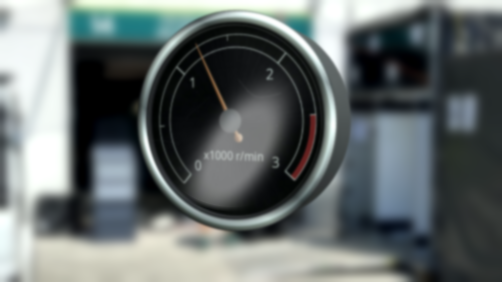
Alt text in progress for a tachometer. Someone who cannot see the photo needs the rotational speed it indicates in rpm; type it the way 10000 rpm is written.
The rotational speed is 1250 rpm
